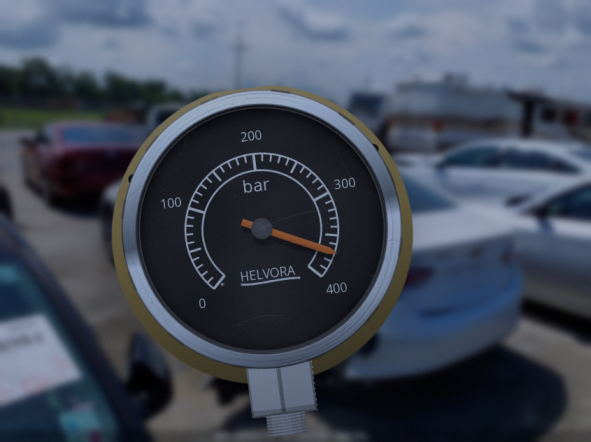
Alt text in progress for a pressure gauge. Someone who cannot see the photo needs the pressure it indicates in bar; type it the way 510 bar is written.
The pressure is 370 bar
